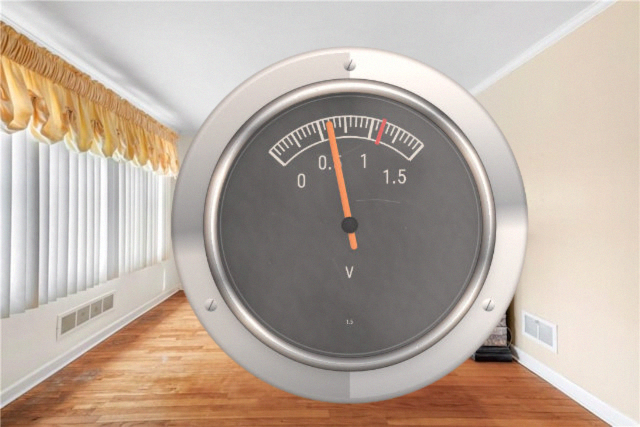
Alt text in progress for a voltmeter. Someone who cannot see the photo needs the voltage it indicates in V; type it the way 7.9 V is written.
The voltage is 0.6 V
